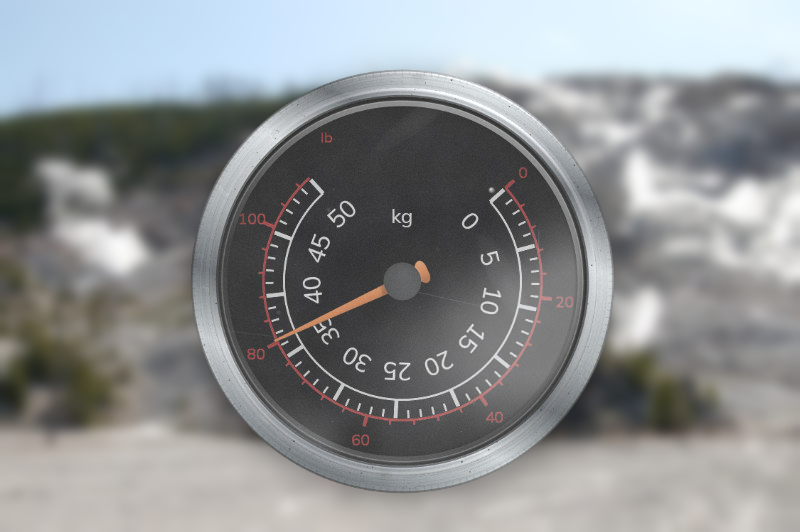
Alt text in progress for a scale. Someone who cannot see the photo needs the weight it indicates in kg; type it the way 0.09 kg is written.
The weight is 36.5 kg
